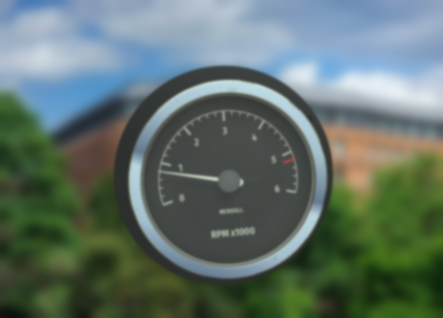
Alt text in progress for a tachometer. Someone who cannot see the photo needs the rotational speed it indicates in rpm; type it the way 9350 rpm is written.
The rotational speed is 800 rpm
